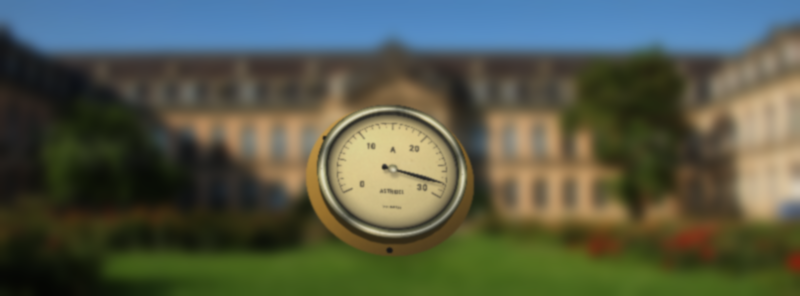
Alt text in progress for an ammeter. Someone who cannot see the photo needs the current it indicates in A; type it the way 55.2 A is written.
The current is 28 A
